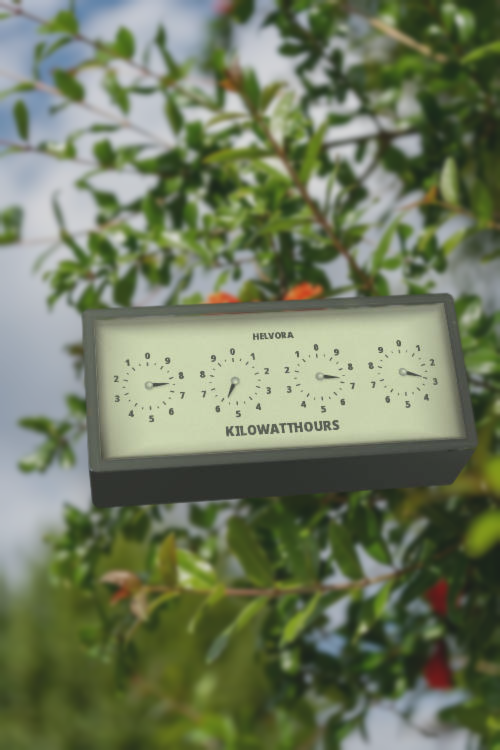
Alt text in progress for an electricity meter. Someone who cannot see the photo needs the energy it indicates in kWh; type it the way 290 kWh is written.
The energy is 7573 kWh
